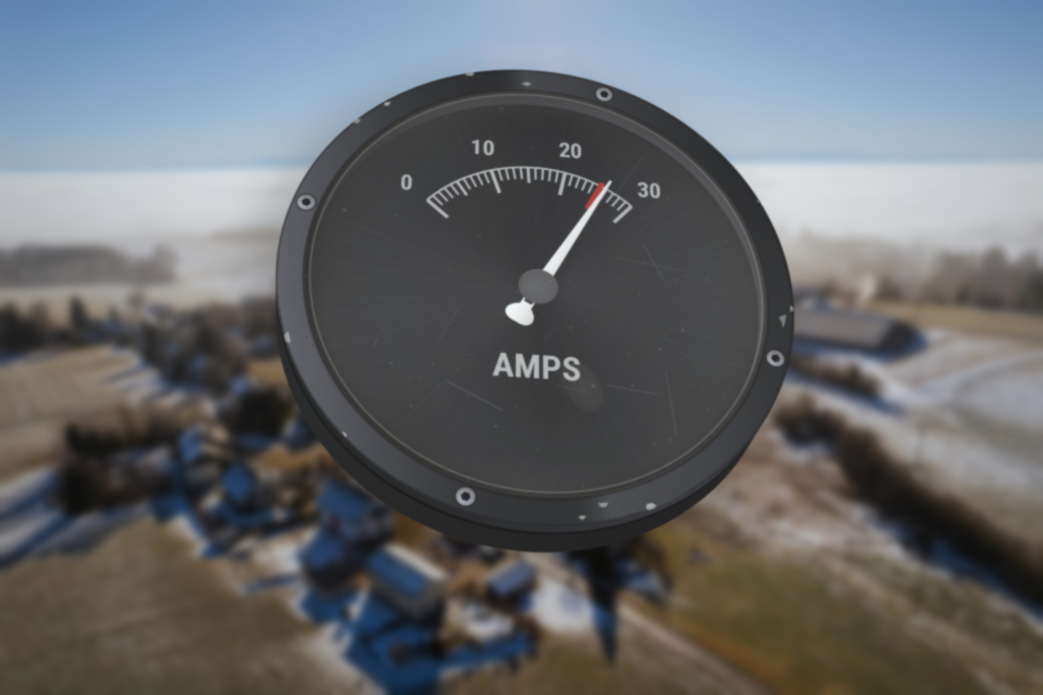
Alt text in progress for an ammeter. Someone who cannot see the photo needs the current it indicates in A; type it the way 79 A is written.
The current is 26 A
